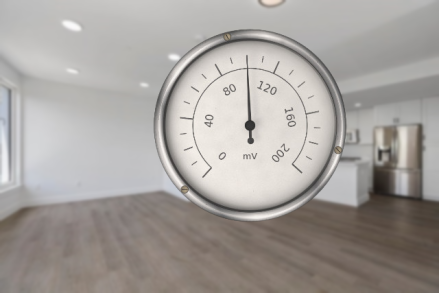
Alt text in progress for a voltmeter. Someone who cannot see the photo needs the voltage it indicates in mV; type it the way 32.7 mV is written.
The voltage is 100 mV
